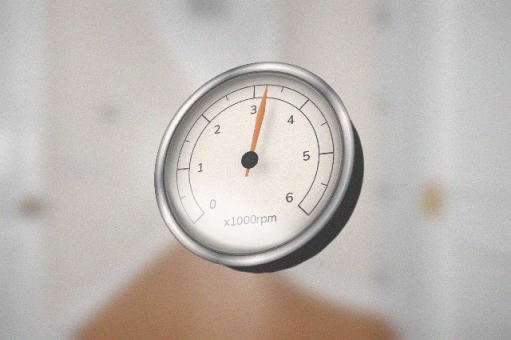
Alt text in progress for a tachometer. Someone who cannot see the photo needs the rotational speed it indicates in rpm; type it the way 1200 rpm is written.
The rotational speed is 3250 rpm
